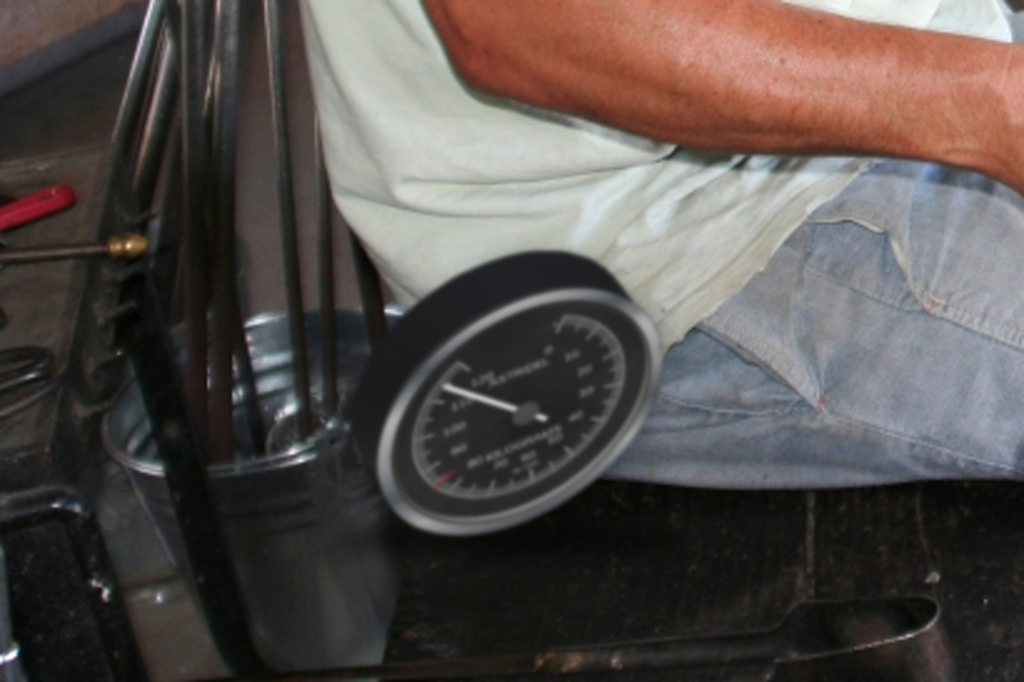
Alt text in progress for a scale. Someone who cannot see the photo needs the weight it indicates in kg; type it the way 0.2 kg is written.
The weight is 115 kg
